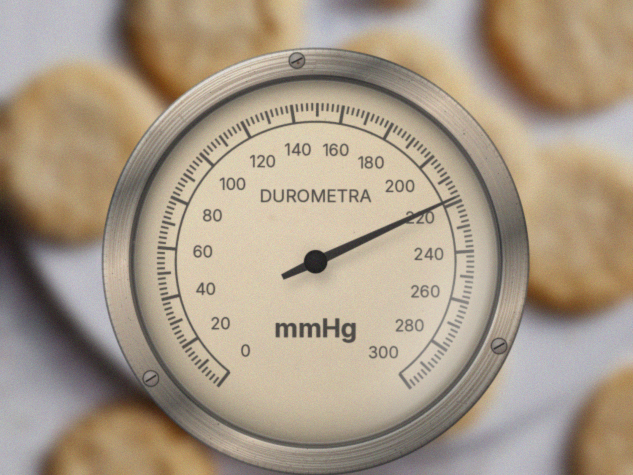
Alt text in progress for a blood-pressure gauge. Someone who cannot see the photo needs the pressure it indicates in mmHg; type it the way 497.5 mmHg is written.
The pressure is 218 mmHg
